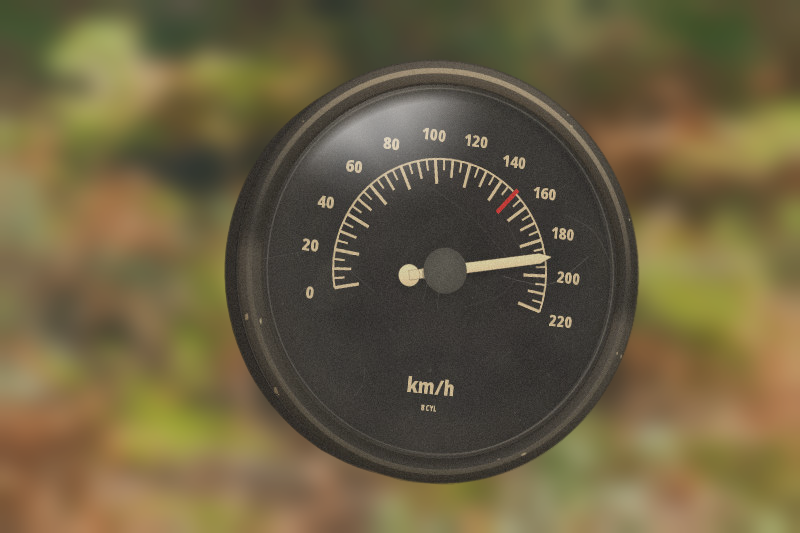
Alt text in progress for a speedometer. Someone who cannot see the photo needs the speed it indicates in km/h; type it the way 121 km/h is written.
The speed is 190 km/h
